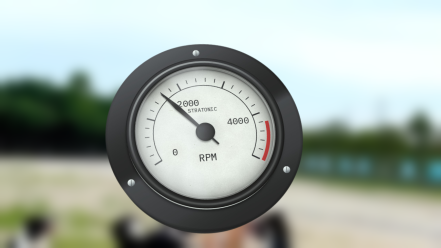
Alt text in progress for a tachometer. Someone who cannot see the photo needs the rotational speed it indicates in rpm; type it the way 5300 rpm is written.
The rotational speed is 1600 rpm
